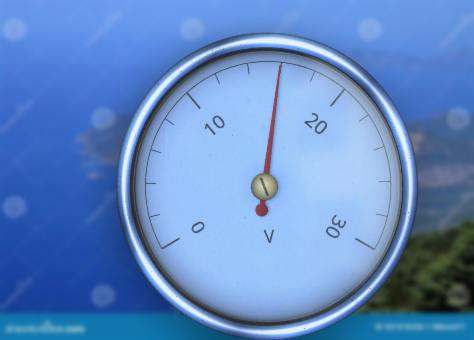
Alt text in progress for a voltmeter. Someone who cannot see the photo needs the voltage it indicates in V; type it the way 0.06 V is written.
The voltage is 16 V
